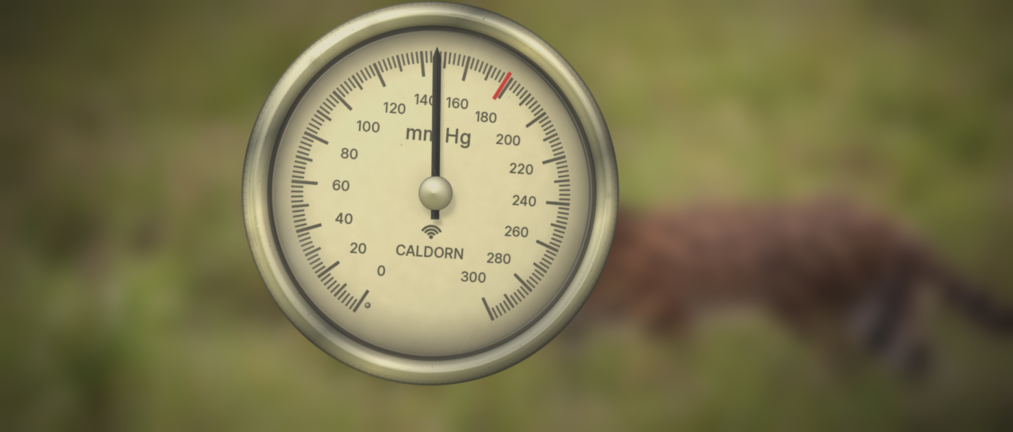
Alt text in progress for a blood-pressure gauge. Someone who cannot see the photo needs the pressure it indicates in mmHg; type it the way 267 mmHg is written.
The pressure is 146 mmHg
